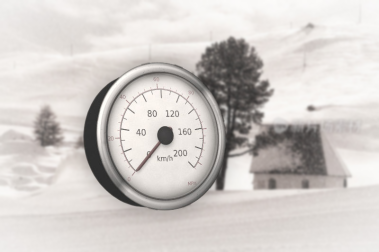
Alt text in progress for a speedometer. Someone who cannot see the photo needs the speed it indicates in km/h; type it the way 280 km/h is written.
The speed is 0 km/h
